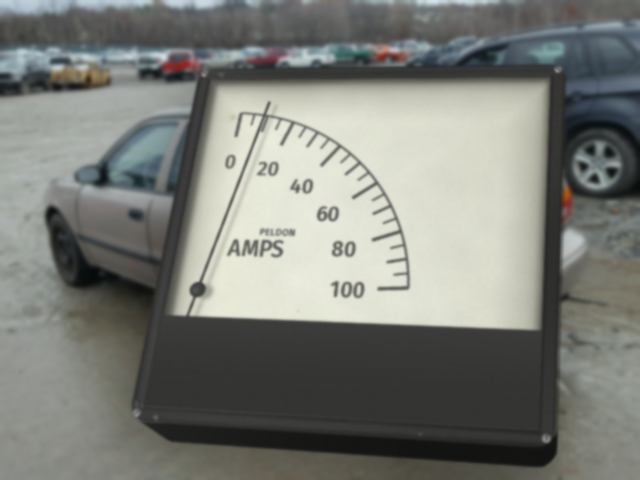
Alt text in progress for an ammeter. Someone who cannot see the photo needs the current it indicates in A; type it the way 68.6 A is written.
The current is 10 A
